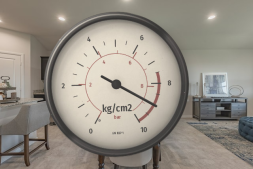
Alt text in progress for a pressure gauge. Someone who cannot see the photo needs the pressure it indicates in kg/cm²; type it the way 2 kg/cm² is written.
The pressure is 9 kg/cm²
